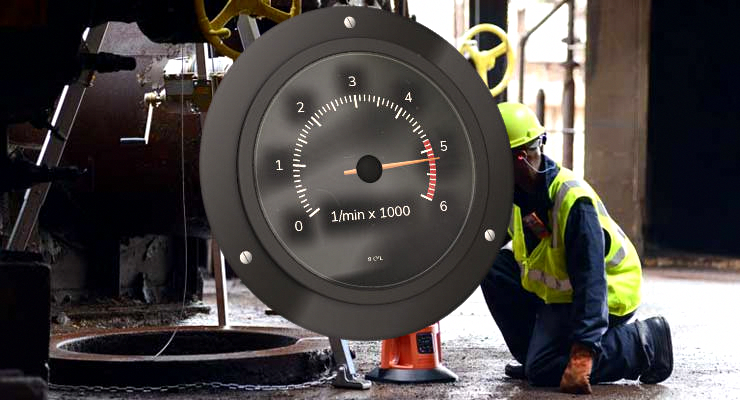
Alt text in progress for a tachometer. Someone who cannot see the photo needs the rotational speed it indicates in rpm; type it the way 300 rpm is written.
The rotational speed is 5200 rpm
